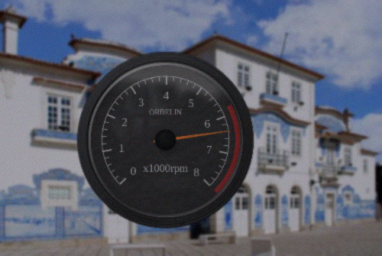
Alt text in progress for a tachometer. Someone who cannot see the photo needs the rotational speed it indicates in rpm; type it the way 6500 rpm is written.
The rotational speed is 6400 rpm
